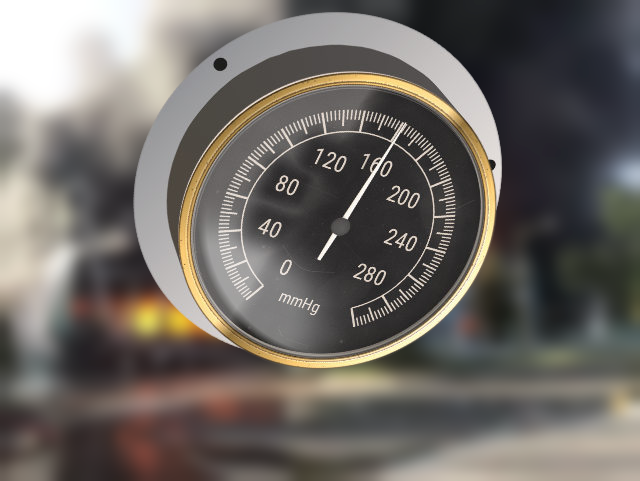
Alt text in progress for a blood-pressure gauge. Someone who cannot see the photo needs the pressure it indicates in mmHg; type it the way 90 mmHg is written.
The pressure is 160 mmHg
